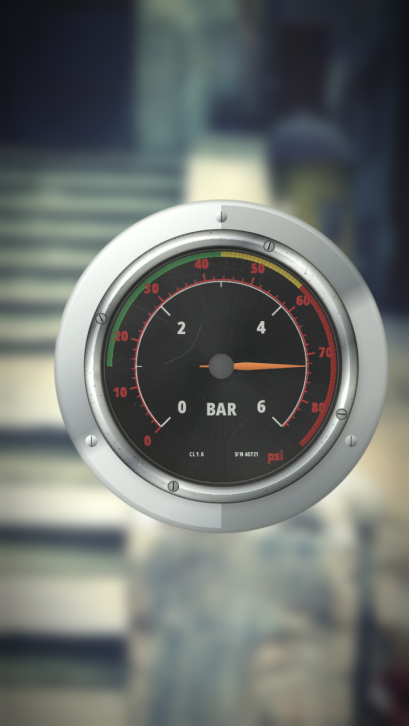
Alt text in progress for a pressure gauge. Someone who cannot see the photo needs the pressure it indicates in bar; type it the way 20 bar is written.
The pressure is 5 bar
